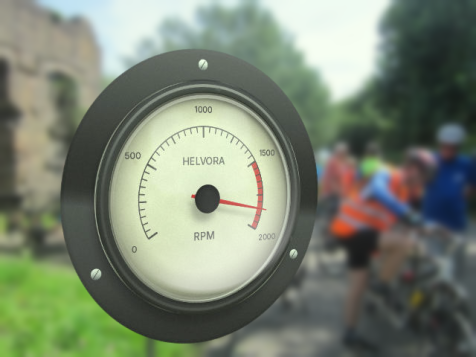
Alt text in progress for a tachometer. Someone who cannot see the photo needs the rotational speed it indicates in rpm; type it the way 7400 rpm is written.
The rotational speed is 1850 rpm
